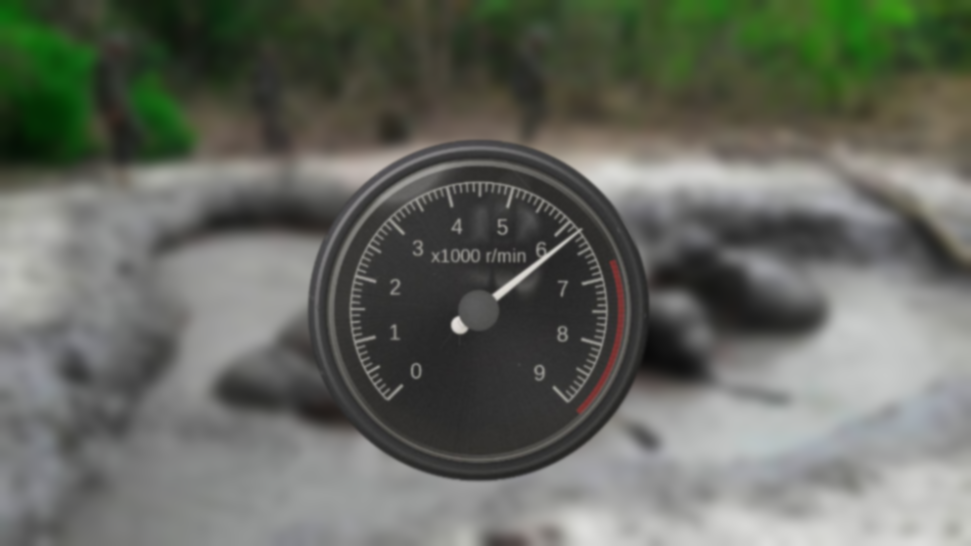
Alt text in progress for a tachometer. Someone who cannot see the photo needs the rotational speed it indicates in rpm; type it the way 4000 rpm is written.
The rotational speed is 6200 rpm
